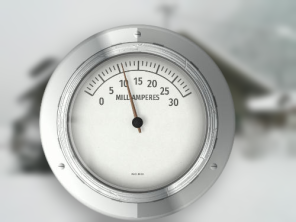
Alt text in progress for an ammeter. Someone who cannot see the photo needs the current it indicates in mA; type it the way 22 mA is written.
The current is 11 mA
